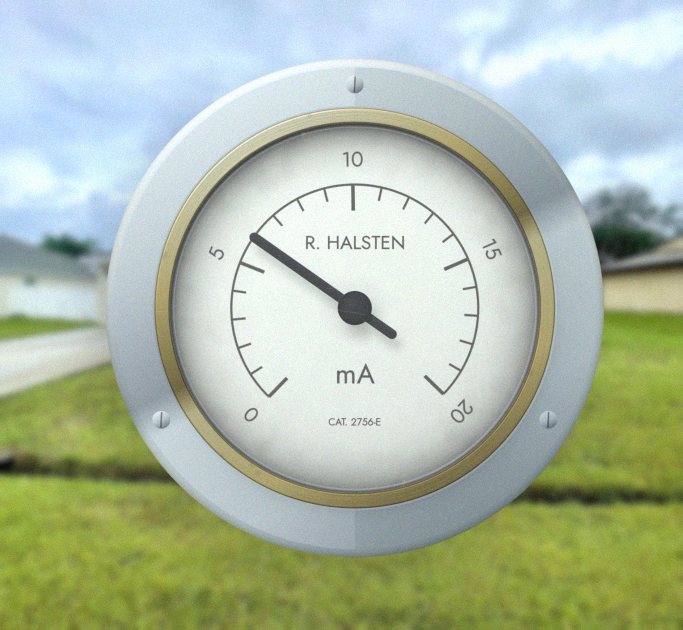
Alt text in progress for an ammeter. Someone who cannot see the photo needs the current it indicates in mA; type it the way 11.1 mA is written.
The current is 6 mA
